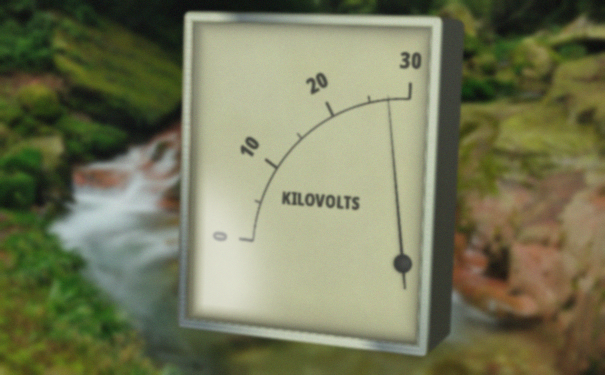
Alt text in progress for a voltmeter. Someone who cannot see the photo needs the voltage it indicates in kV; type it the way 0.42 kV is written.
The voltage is 27.5 kV
